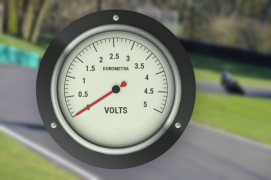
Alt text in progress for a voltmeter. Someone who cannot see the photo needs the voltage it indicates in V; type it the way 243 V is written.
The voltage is 0 V
